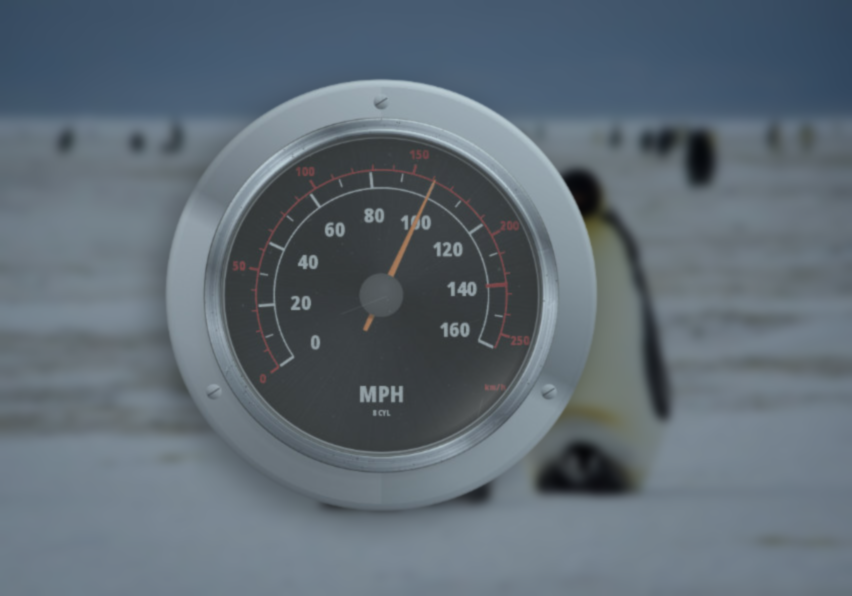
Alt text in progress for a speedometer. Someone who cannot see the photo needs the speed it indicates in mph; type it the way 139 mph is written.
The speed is 100 mph
